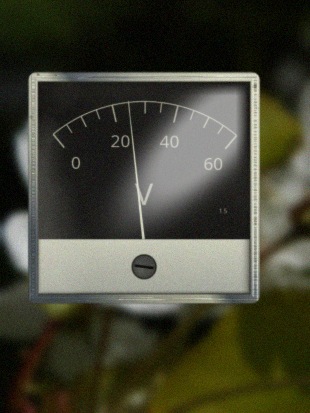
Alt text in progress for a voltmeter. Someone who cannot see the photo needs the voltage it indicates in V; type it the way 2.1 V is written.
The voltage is 25 V
